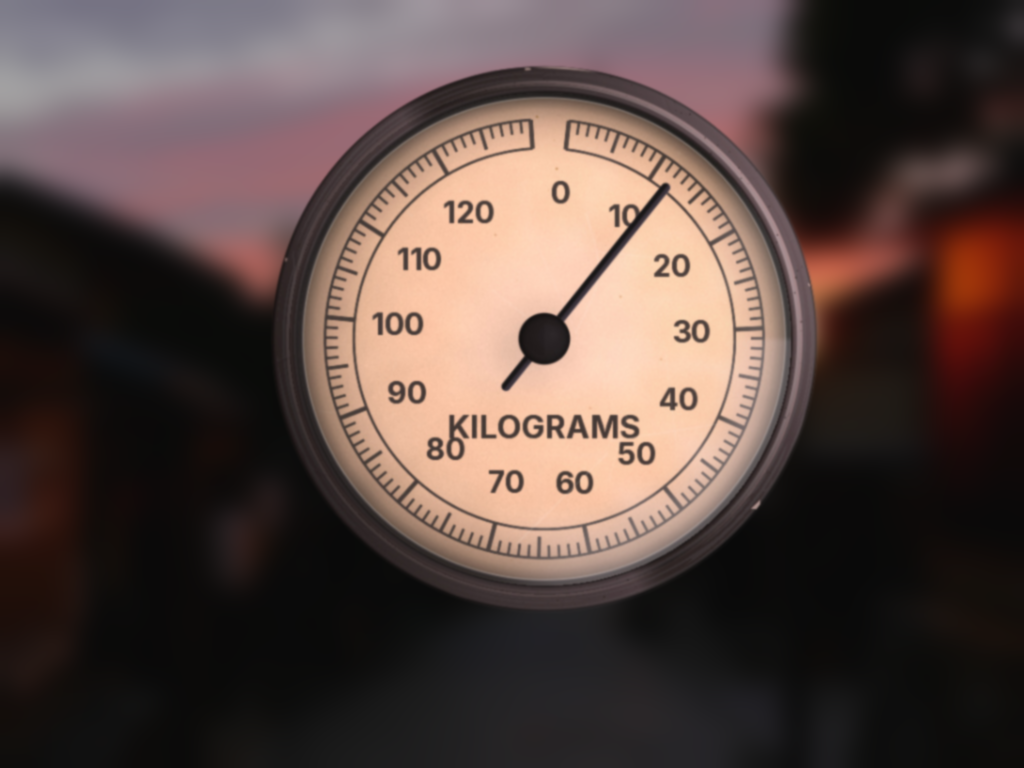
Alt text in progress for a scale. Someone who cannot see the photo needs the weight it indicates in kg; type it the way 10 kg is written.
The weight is 12 kg
